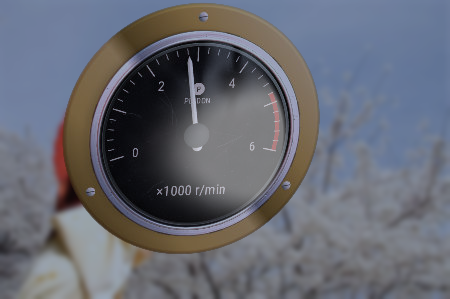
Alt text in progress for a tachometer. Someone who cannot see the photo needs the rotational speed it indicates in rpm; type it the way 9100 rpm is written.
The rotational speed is 2800 rpm
